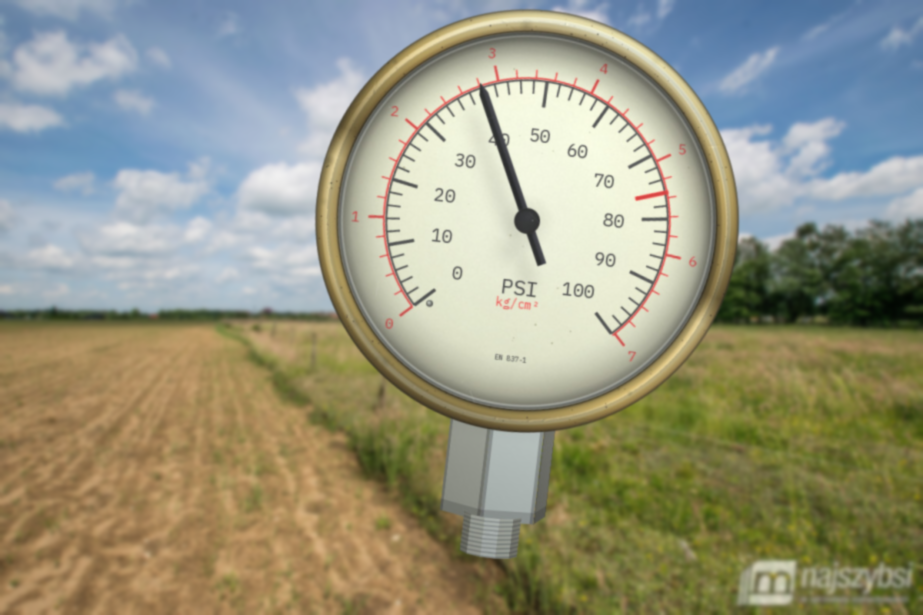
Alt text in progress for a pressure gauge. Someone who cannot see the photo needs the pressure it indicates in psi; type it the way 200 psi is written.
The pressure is 40 psi
